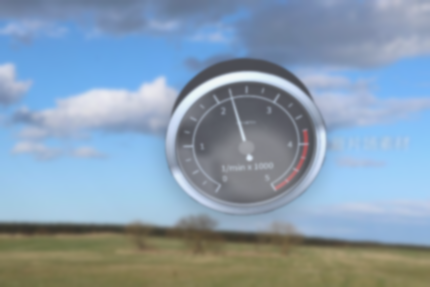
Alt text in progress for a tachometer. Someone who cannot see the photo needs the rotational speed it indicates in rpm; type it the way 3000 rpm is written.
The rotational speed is 2250 rpm
